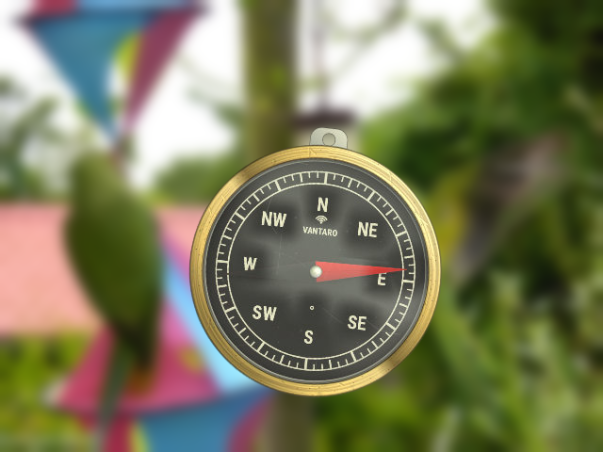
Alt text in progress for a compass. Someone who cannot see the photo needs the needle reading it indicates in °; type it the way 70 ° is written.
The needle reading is 82.5 °
